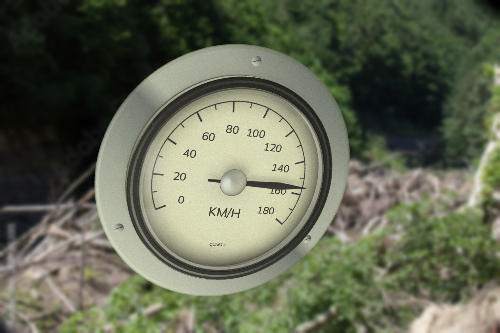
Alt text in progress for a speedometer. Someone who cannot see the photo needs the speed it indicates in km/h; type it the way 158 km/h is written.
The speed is 155 km/h
